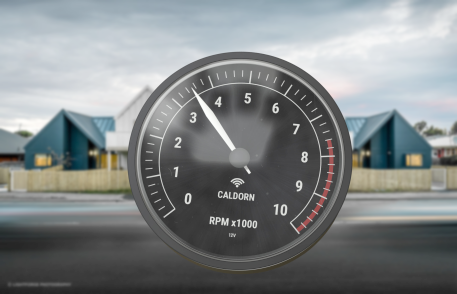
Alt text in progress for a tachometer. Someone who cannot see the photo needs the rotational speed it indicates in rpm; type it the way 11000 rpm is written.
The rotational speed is 3500 rpm
